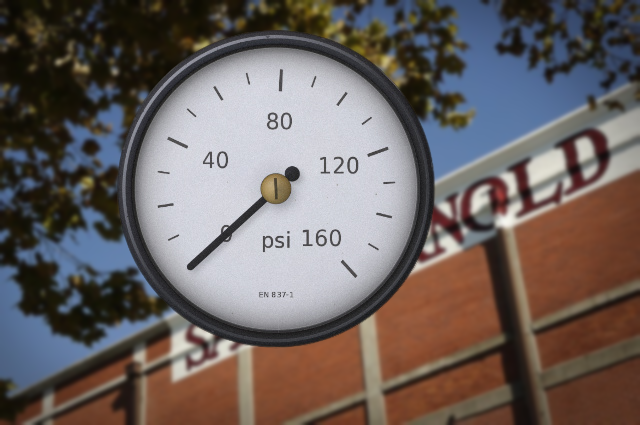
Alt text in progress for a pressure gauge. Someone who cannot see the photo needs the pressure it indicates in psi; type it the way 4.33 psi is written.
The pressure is 0 psi
